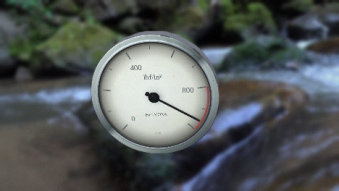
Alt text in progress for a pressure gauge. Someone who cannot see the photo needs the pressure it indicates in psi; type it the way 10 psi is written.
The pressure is 950 psi
